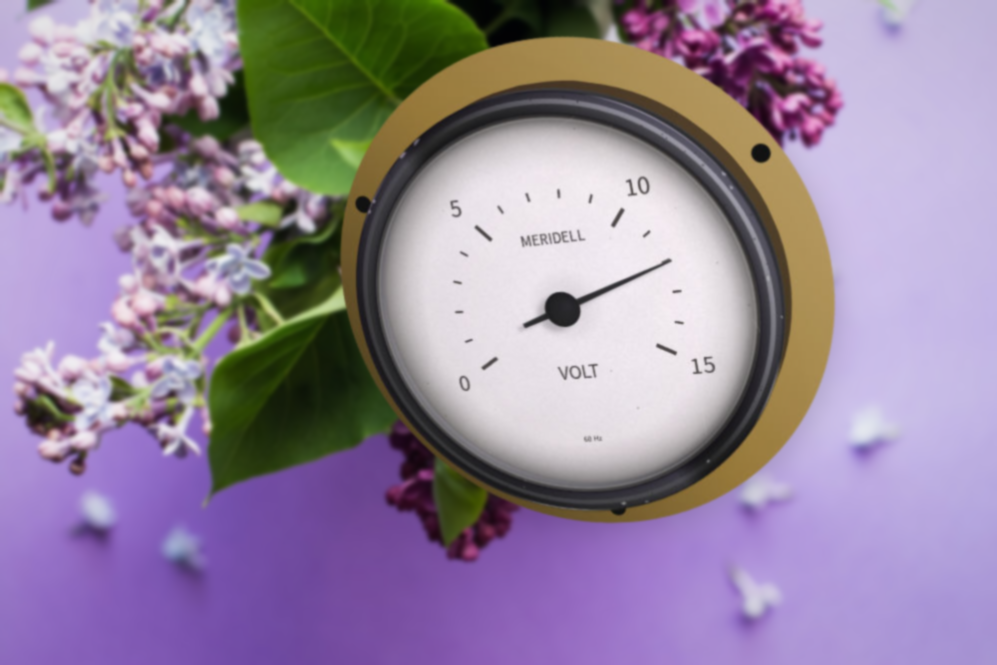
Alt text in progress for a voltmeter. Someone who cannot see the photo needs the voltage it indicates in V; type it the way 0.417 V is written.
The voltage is 12 V
